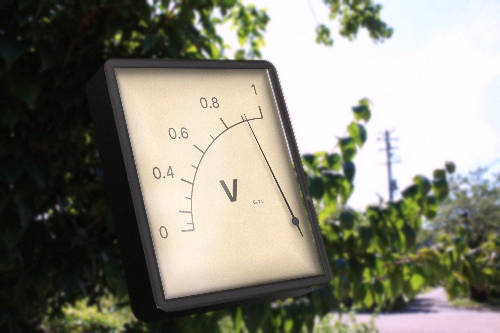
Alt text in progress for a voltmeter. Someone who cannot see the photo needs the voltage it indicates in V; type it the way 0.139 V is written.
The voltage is 0.9 V
